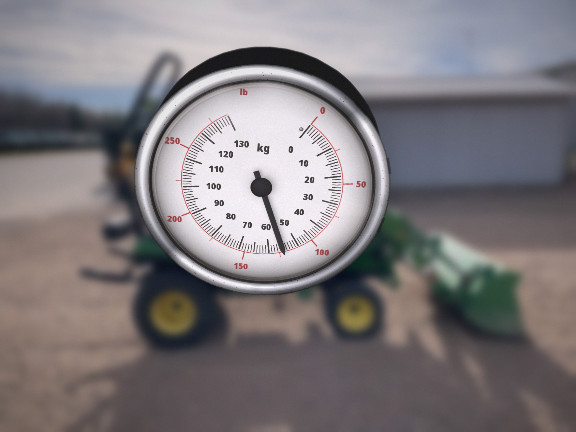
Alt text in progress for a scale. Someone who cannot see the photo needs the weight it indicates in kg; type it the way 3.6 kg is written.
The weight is 55 kg
